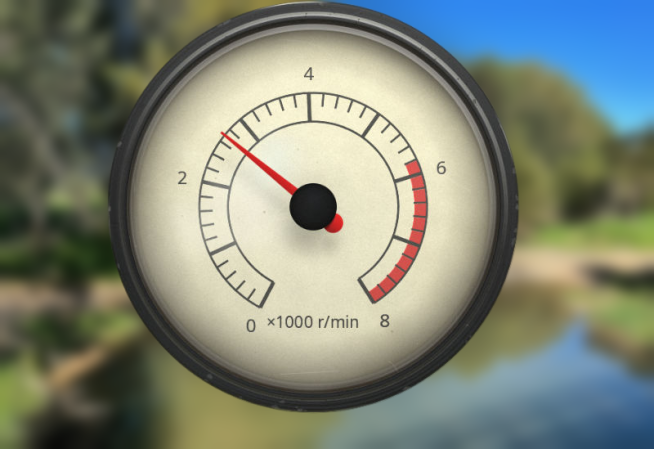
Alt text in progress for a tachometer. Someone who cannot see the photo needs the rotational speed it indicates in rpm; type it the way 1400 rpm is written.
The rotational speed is 2700 rpm
